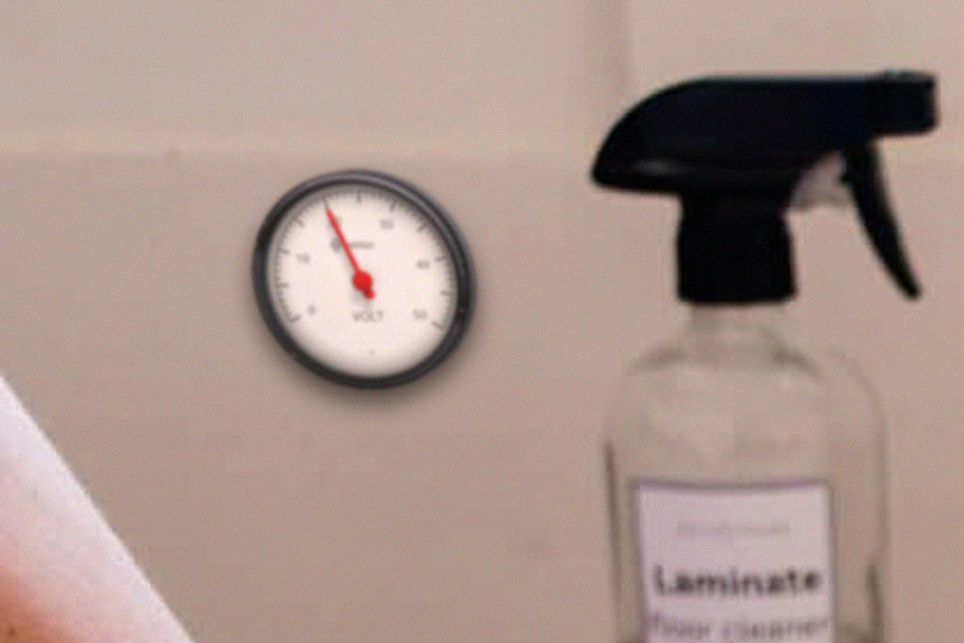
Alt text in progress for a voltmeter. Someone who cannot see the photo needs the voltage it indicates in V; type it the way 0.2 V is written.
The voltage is 20 V
